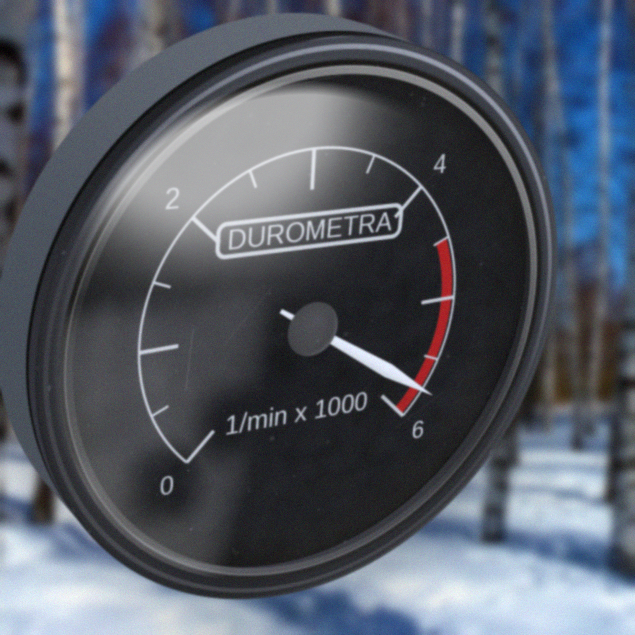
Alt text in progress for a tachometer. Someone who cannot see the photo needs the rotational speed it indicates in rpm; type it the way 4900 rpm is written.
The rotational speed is 5750 rpm
